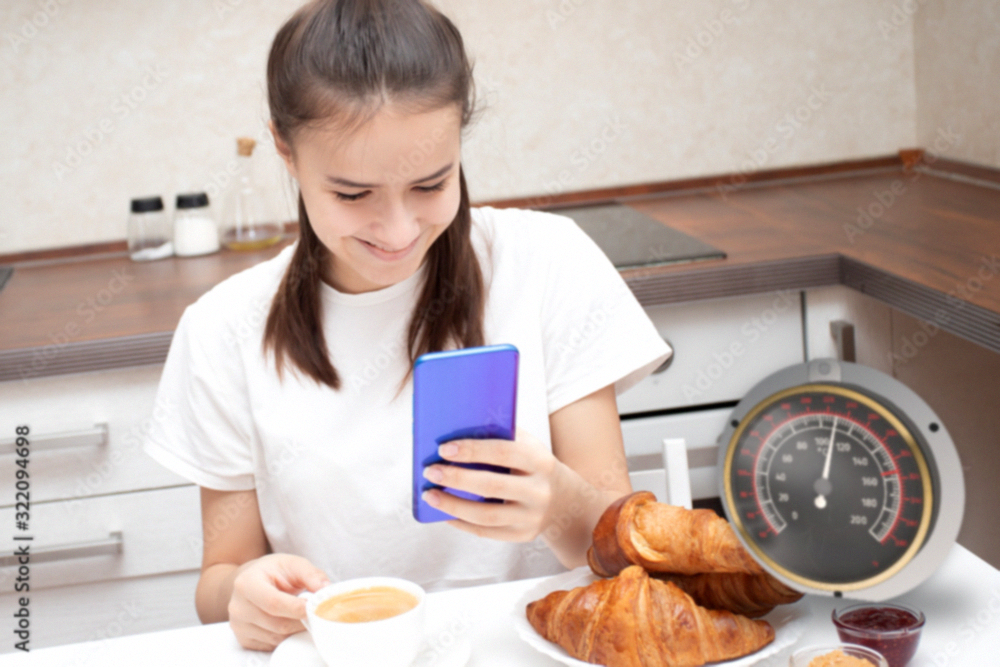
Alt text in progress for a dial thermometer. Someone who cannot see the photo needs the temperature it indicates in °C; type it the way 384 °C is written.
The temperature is 110 °C
